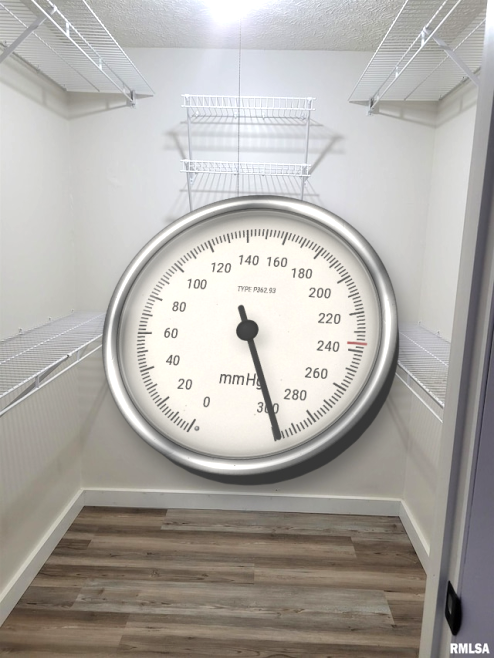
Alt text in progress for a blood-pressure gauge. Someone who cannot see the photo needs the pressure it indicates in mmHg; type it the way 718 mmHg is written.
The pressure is 298 mmHg
